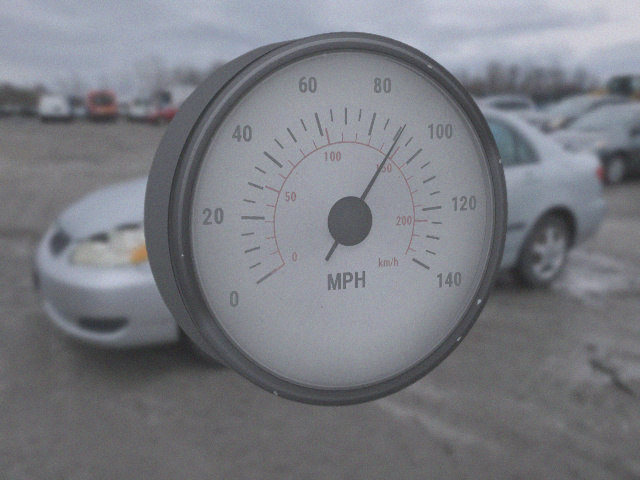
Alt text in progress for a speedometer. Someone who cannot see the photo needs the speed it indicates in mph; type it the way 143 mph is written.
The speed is 90 mph
